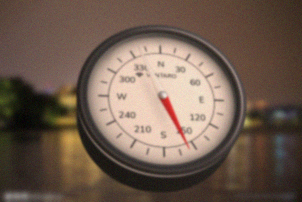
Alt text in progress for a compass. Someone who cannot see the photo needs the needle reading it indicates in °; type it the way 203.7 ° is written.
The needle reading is 157.5 °
